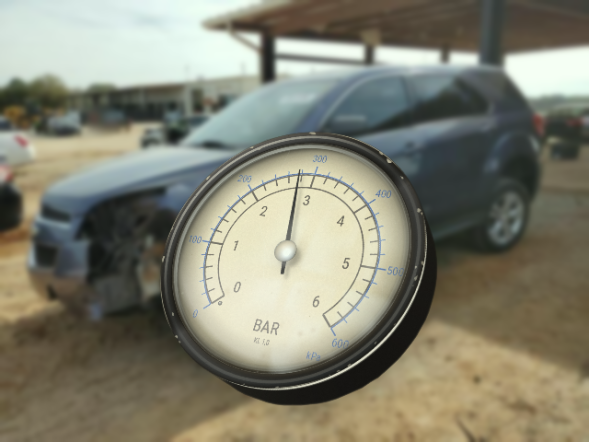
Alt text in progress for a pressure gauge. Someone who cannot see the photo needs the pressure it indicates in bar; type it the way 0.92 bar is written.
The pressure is 2.8 bar
